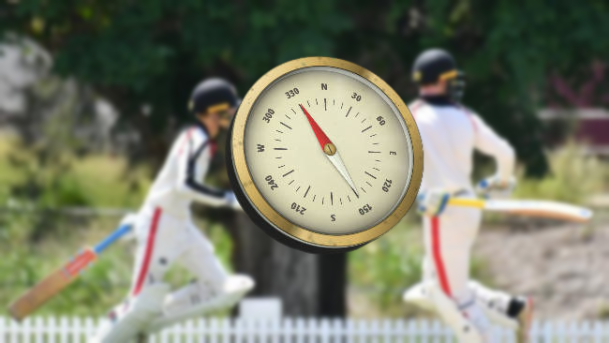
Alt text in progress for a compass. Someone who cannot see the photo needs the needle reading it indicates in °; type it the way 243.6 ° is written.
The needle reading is 330 °
